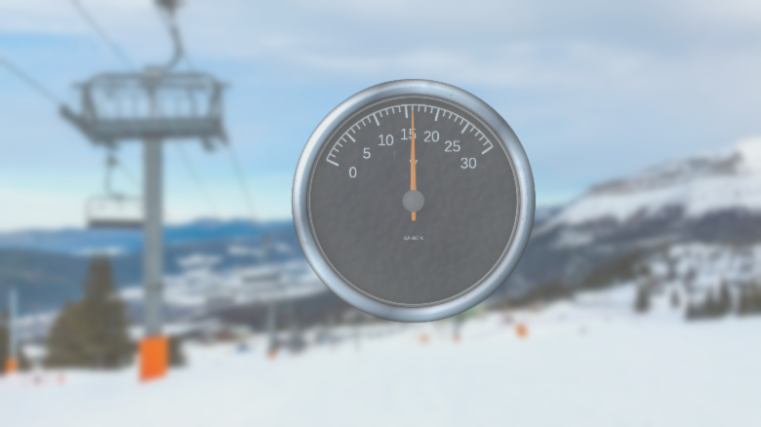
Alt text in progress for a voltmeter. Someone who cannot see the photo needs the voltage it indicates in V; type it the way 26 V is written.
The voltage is 16 V
